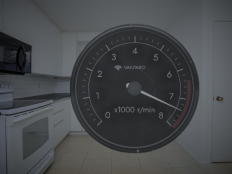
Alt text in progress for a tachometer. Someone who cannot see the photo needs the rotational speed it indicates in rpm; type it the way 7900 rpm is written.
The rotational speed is 7400 rpm
